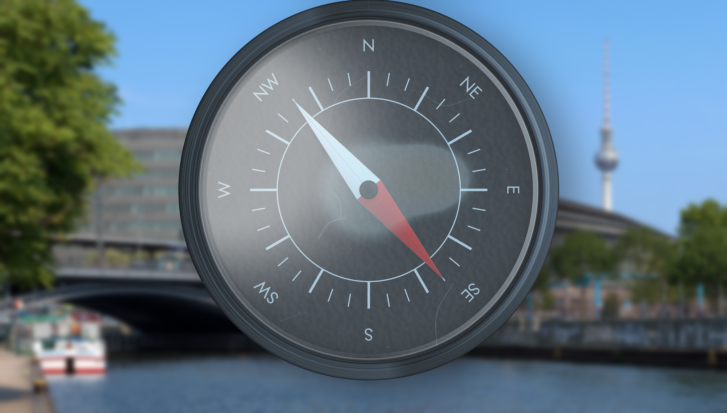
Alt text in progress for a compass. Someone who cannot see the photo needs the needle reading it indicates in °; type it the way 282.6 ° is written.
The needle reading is 140 °
